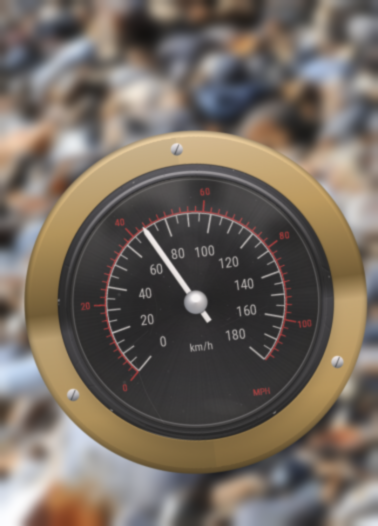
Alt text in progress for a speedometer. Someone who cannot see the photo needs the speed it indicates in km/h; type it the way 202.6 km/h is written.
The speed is 70 km/h
